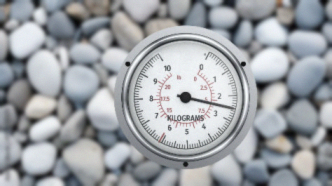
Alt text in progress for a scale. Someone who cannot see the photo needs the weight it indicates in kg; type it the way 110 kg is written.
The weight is 2.5 kg
